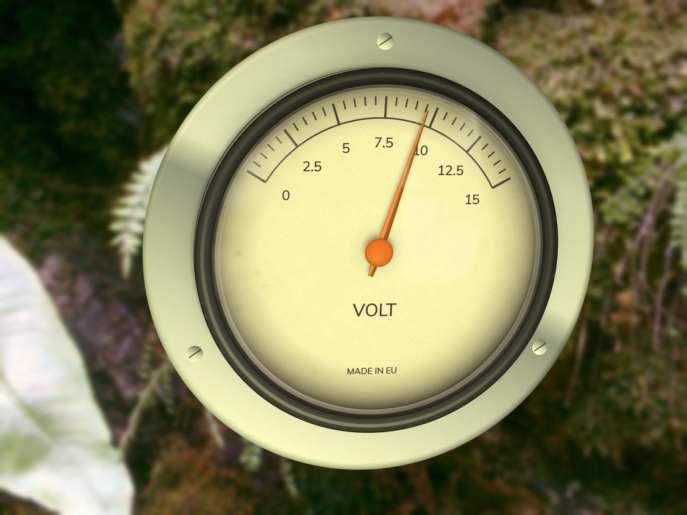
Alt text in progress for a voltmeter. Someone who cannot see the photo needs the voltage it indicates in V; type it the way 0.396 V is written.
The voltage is 9.5 V
